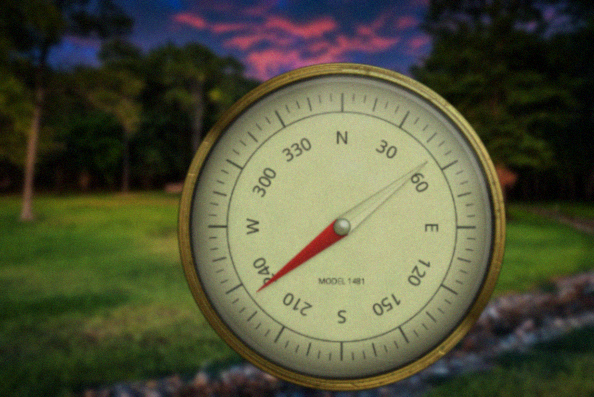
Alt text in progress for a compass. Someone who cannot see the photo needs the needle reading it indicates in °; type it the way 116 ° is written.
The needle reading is 232.5 °
